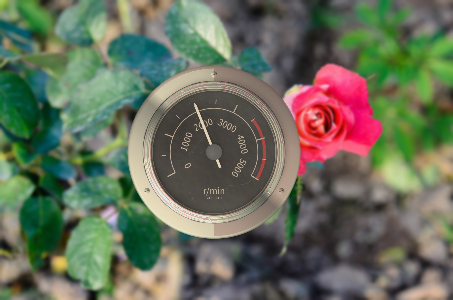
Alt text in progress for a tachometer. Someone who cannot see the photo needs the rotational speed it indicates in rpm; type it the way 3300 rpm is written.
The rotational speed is 2000 rpm
